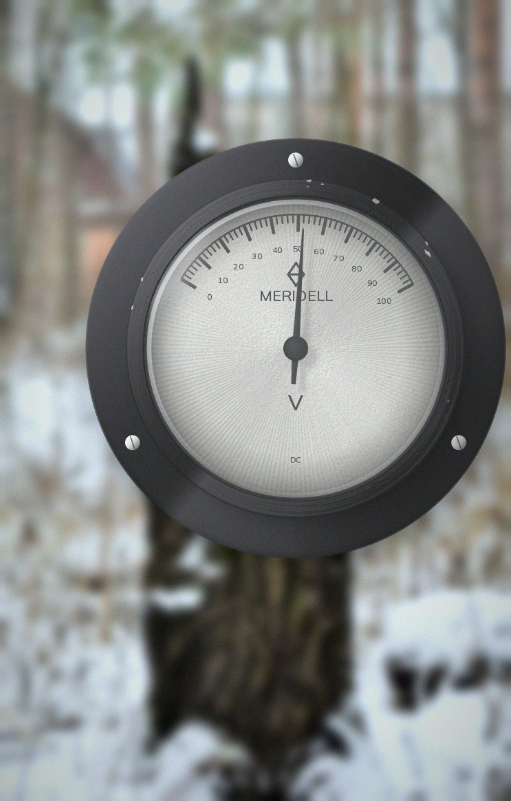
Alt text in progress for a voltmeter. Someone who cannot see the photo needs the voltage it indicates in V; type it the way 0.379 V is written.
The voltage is 52 V
